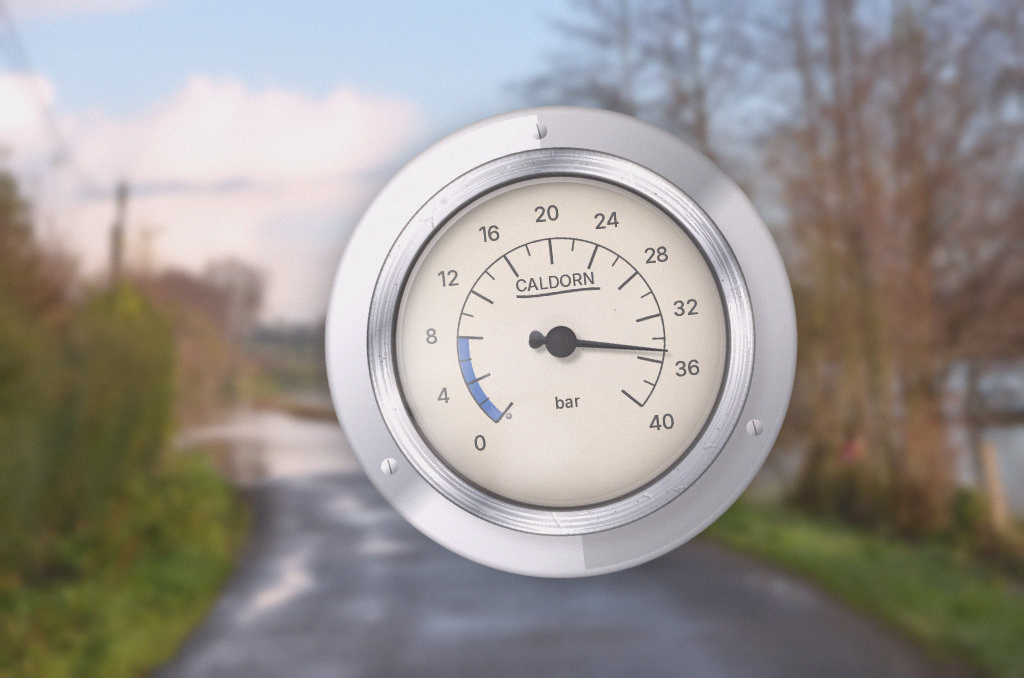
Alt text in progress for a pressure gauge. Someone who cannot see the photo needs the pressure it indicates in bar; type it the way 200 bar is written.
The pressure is 35 bar
